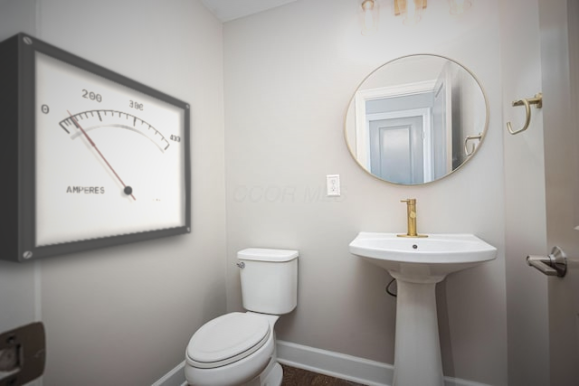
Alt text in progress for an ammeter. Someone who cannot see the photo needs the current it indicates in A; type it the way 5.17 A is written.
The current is 100 A
